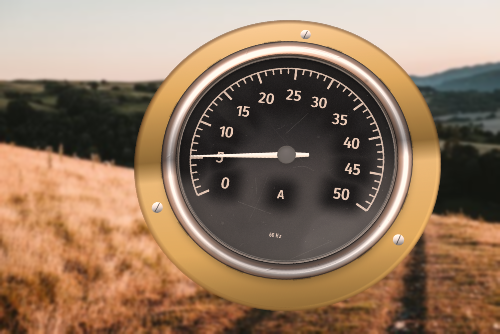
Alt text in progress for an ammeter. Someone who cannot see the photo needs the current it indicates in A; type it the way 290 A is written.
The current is 5 A
